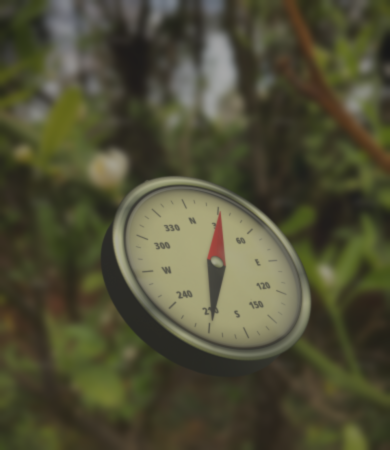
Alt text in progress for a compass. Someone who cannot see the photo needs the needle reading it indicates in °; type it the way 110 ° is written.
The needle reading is 30 °
